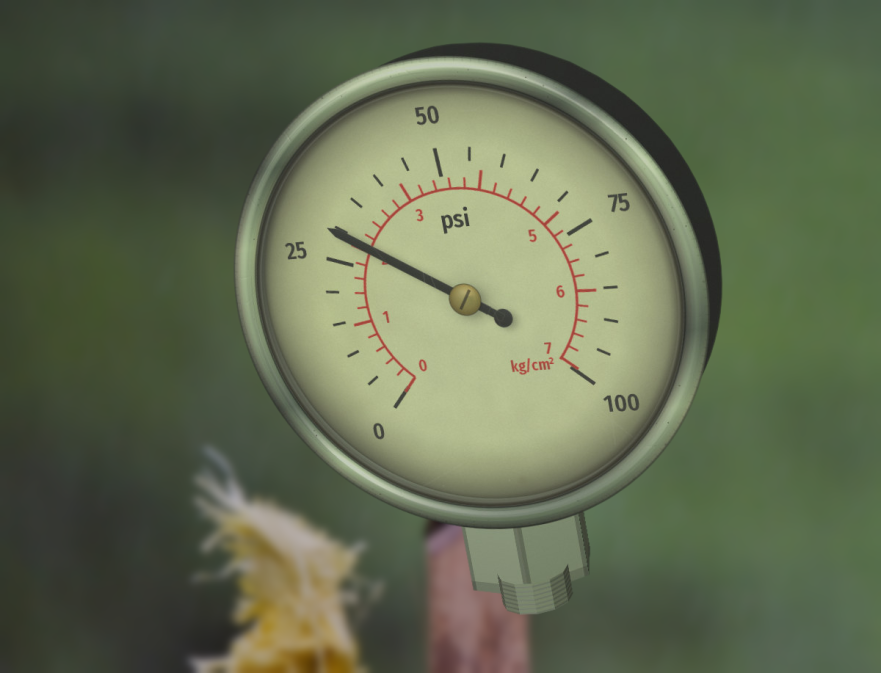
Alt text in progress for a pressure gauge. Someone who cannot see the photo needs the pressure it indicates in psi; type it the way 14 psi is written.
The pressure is 30 psi
